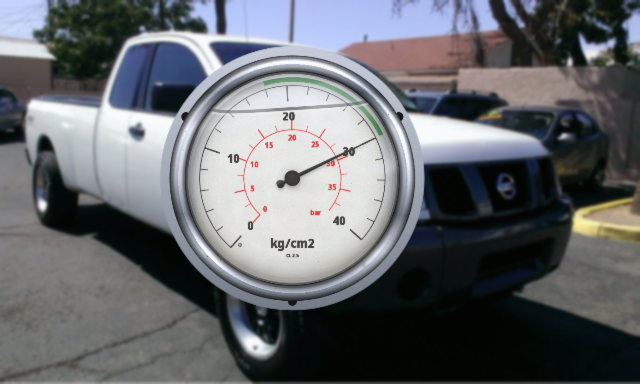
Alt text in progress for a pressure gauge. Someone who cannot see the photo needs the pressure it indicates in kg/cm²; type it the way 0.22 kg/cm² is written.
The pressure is 30 kg/cm²
